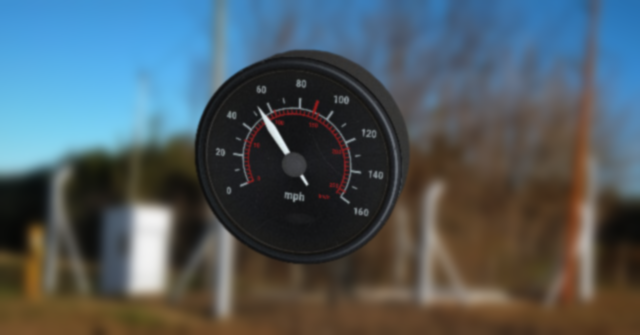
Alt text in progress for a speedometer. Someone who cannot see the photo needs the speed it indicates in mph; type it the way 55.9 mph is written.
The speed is 55 mph
